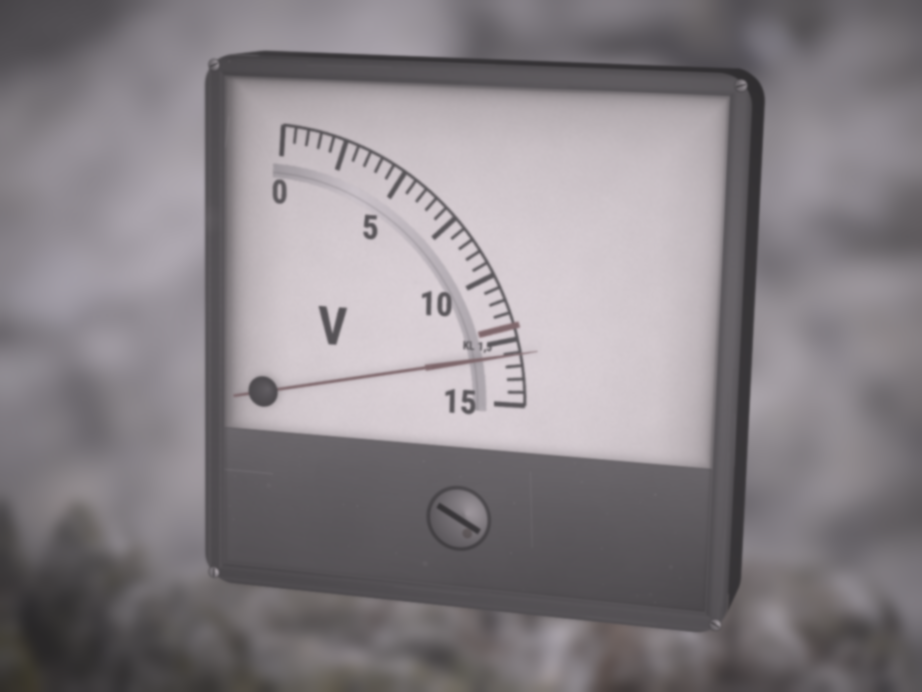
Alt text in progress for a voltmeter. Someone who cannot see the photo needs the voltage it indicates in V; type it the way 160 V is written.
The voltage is 13 V
